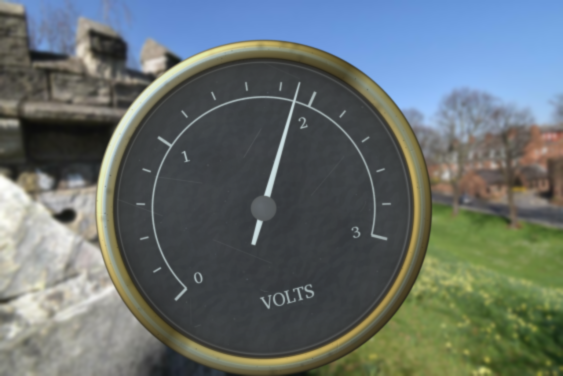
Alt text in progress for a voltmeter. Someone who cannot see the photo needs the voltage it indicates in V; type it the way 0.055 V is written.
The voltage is 1.9 V
